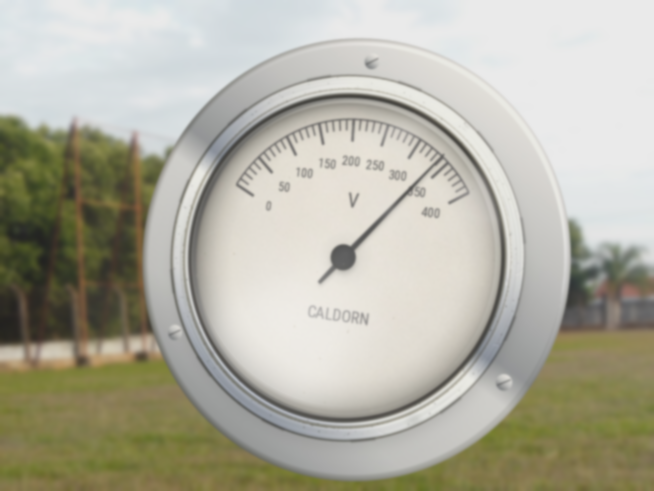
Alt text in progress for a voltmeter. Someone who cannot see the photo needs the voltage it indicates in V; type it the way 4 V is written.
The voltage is 340 V
